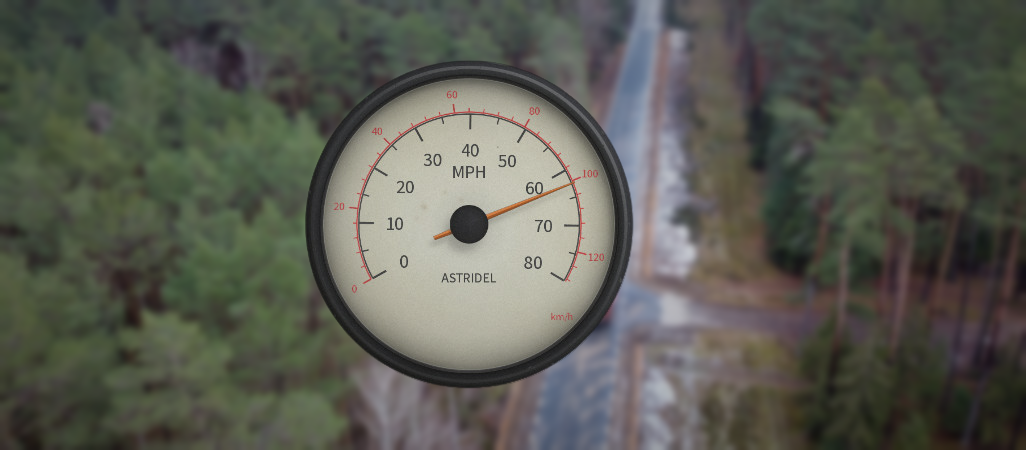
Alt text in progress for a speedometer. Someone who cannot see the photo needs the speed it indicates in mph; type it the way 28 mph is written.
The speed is 62.5 mph
